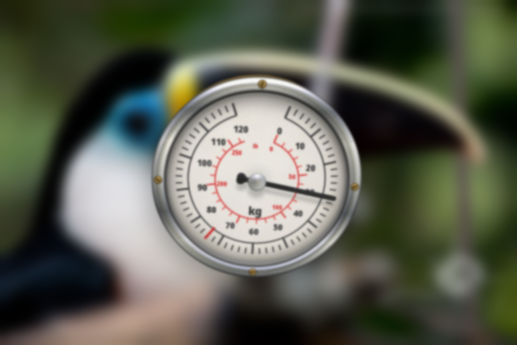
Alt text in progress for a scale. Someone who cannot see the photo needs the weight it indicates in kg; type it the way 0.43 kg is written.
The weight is 30 kg
